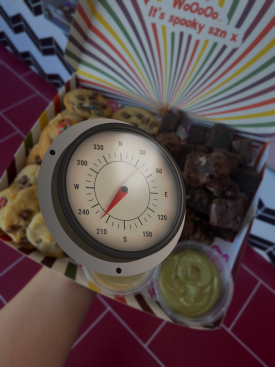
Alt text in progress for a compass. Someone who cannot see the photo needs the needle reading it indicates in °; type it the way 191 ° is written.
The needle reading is 220 °
